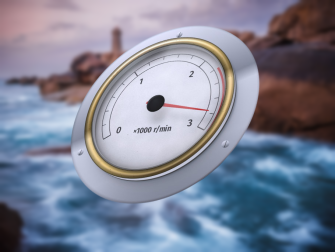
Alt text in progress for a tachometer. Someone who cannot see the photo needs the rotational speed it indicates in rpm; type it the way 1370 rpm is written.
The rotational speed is 2800 rpm
